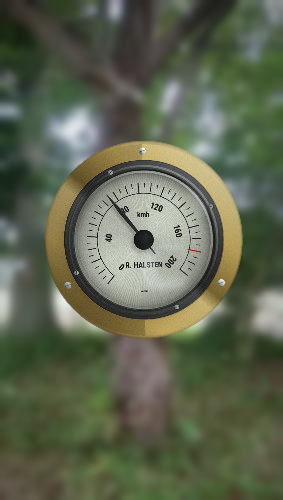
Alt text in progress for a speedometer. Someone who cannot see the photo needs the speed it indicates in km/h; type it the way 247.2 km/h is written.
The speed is 75 km/h
